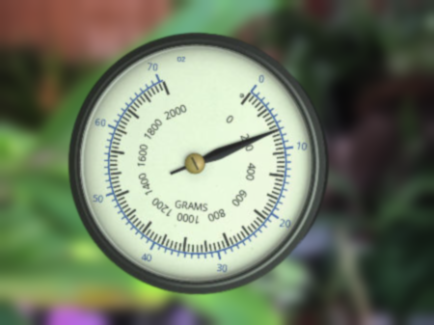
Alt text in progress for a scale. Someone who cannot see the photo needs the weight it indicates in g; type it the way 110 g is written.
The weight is 200 g
